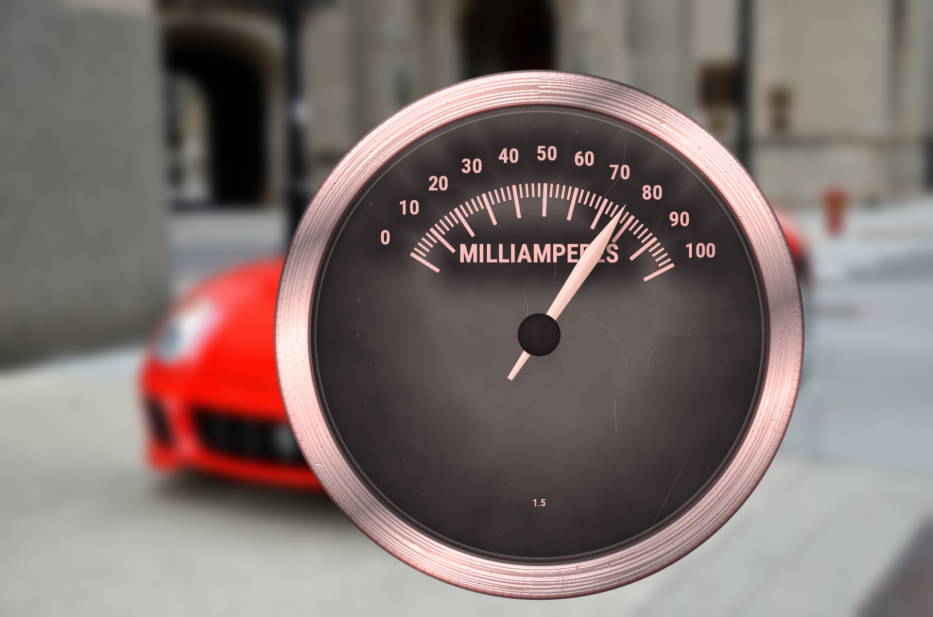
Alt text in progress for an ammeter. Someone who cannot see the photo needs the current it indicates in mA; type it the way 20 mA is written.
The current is 76 mA
